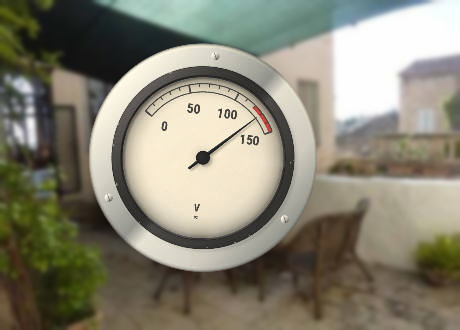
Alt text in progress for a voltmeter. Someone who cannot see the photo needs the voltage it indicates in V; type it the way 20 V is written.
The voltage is 130 V
